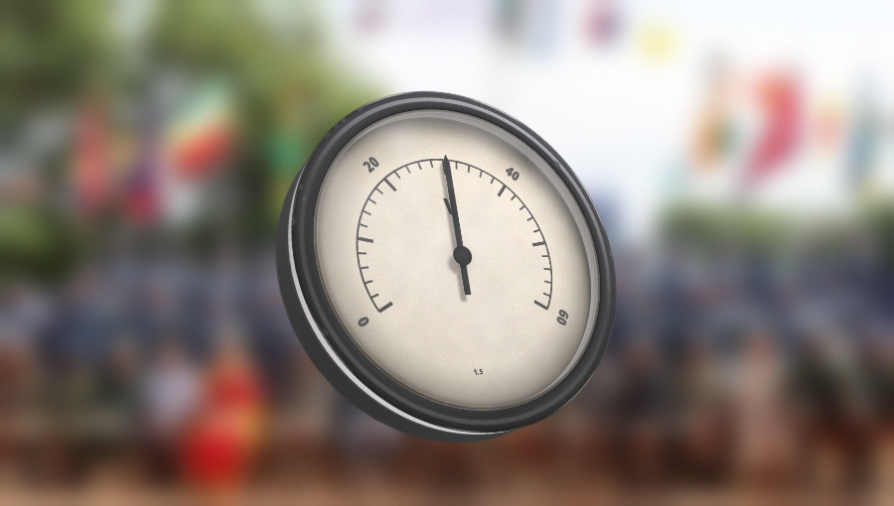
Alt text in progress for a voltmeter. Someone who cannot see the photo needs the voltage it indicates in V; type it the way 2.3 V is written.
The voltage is 30 V
